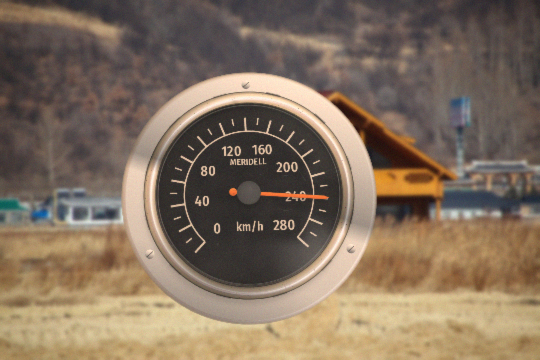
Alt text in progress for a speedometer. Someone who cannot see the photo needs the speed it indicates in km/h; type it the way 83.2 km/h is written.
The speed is 240 km/h
